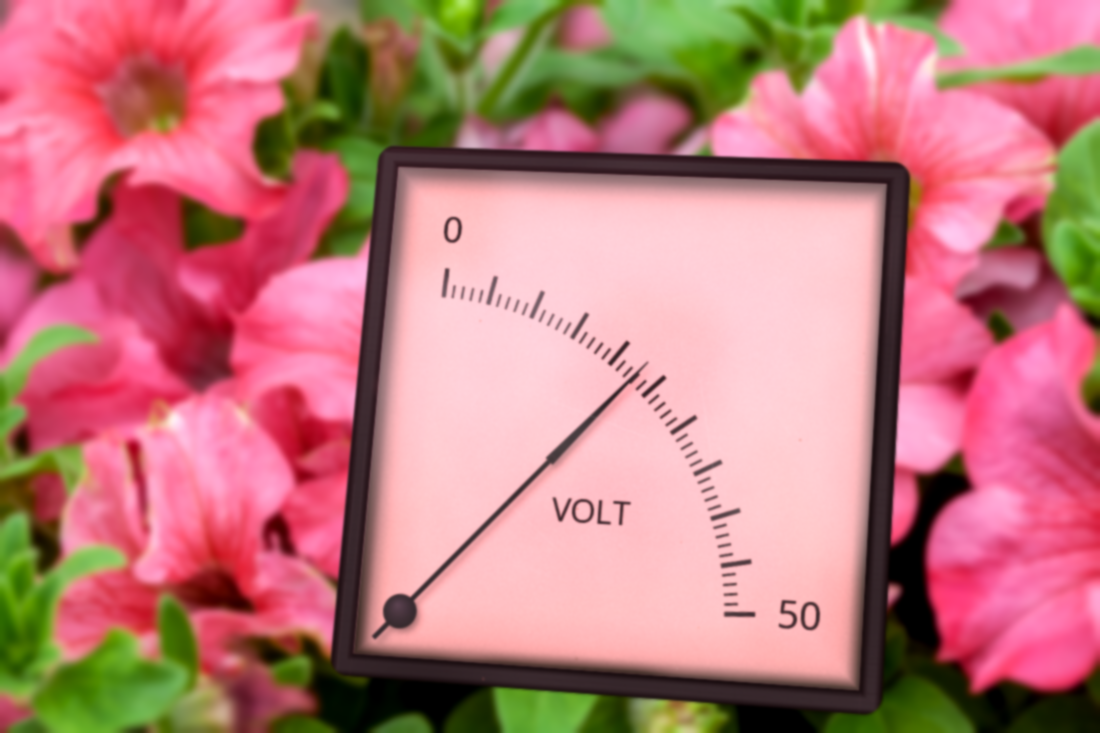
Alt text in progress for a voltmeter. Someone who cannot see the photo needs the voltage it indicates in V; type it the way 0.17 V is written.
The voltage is 23 V
